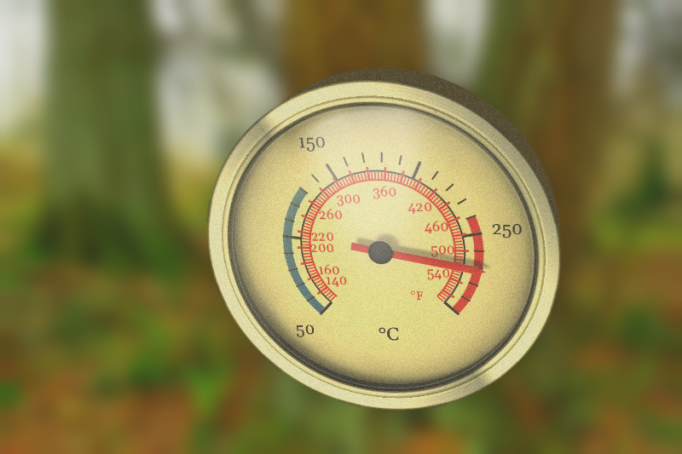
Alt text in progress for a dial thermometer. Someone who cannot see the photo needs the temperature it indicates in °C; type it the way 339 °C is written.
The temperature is 270 °C
